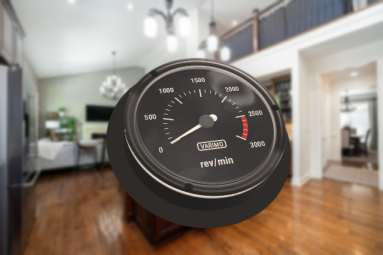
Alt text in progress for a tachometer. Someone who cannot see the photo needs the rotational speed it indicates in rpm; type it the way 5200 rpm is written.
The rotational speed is 0 rpm
